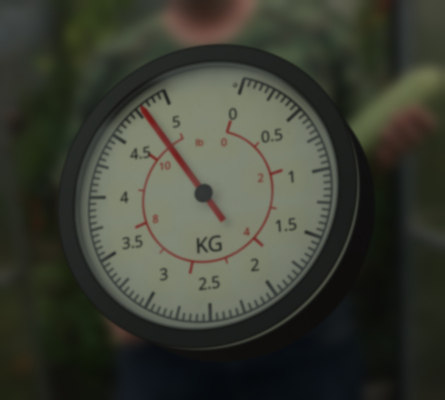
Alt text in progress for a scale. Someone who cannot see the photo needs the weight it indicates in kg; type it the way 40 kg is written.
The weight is 4.8 kg
